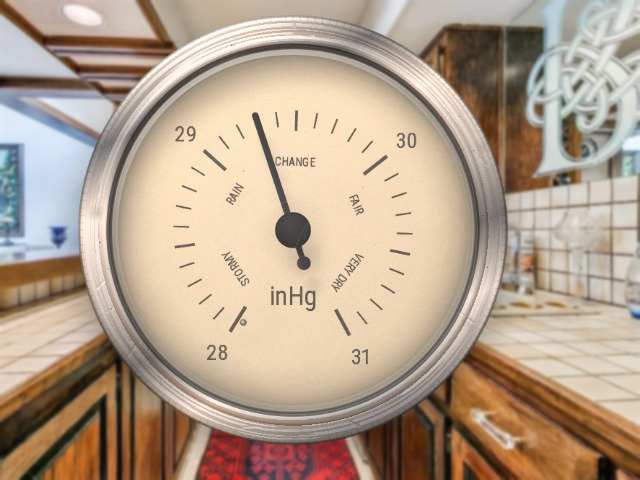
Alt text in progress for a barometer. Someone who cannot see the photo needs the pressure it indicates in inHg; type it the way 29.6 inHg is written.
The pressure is 29.3 inHg
